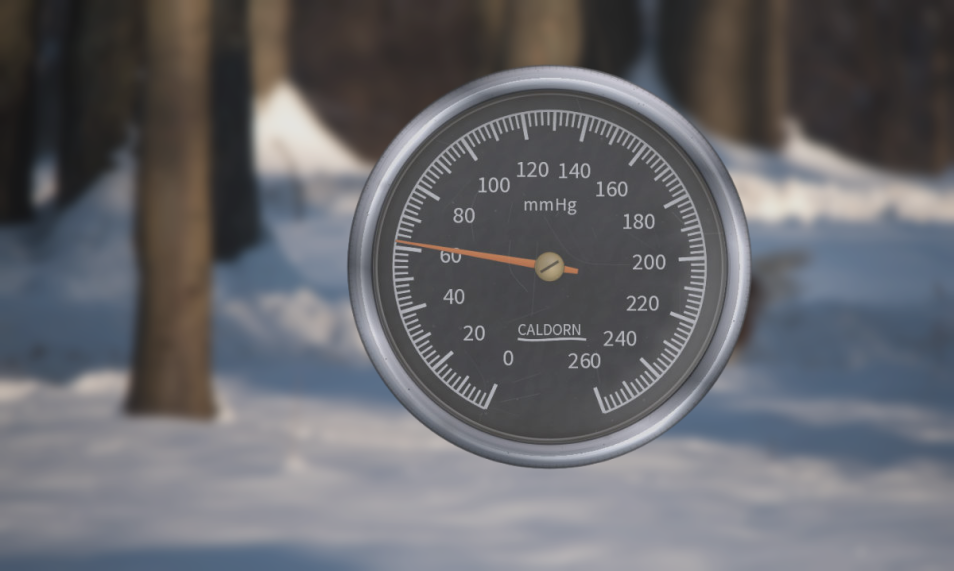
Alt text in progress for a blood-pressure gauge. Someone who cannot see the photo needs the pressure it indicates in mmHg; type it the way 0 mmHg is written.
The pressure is 62 mmHg
